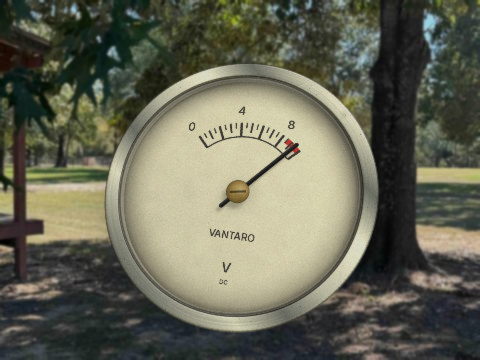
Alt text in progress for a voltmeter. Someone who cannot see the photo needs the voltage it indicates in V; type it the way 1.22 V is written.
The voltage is 9.5 V
